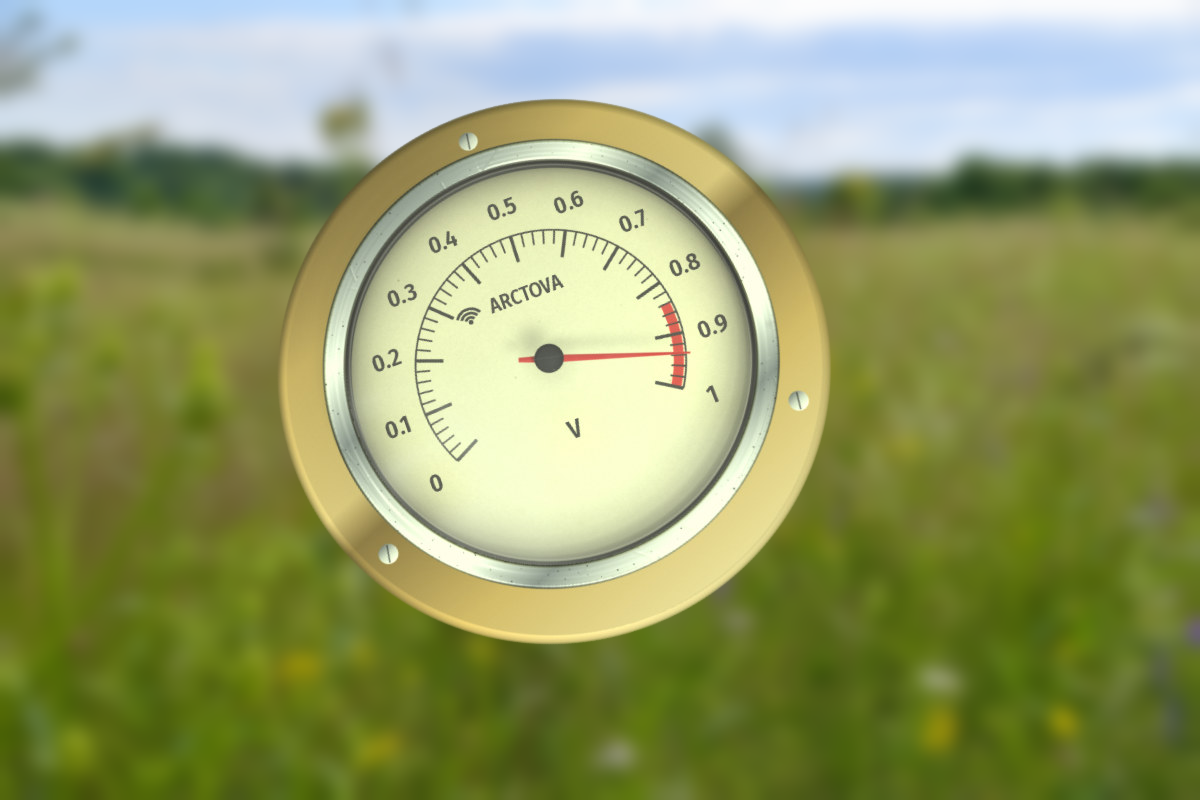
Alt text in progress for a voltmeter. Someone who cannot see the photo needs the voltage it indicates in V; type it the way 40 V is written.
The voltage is 0.94 V
